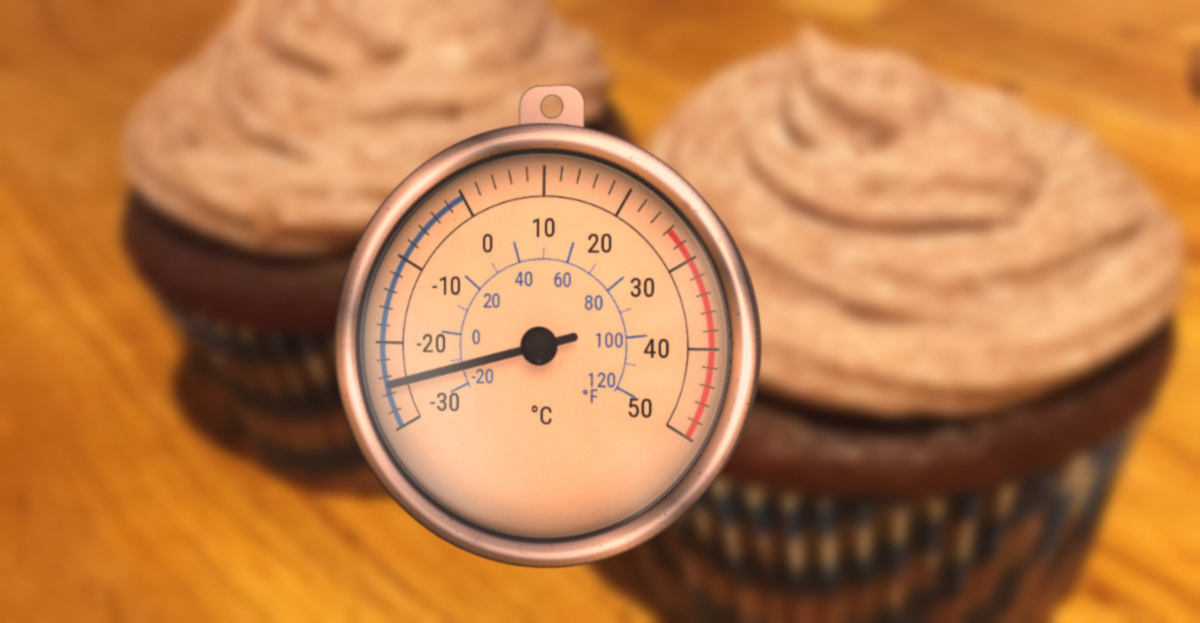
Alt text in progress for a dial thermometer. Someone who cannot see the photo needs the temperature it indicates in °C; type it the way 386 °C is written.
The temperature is -25 °C
